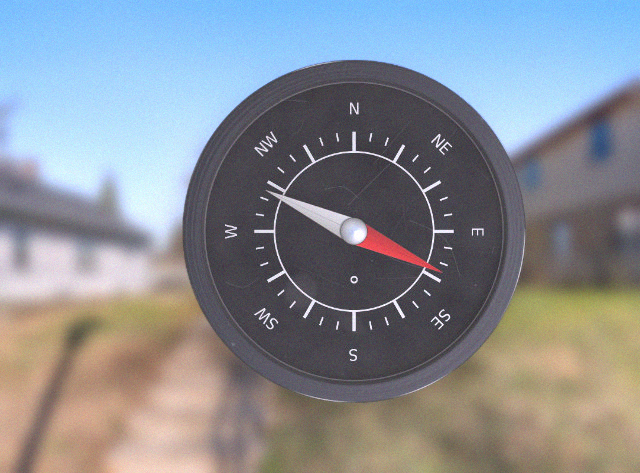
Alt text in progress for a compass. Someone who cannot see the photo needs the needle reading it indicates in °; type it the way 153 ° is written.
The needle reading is 115 °
